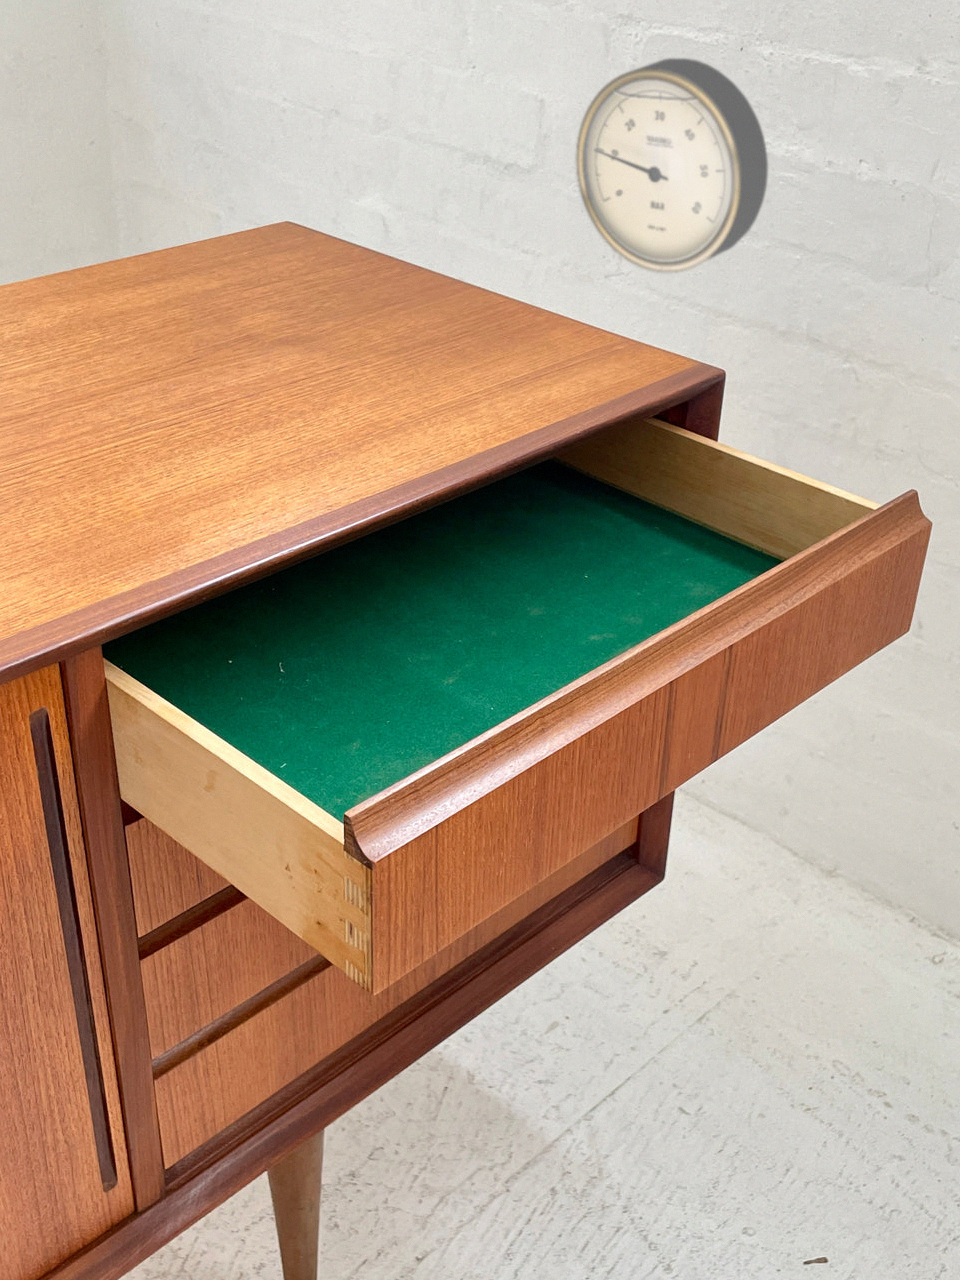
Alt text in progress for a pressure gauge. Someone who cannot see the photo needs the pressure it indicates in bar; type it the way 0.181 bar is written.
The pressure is 10 bar
